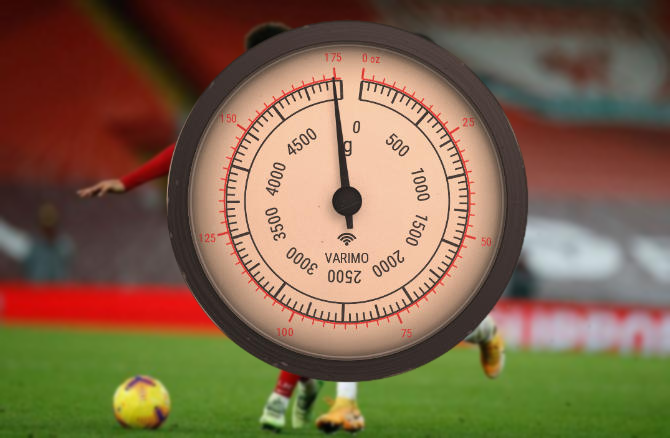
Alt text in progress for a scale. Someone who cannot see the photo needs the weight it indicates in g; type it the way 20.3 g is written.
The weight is 4950 g
